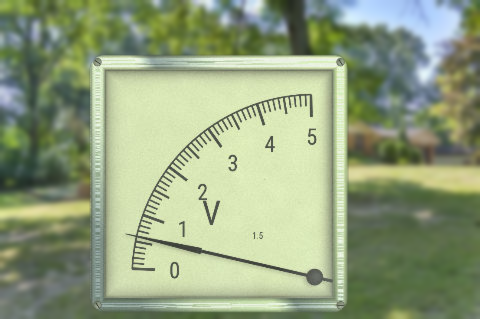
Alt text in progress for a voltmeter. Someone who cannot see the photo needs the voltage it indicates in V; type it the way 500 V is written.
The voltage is 0.6 V
